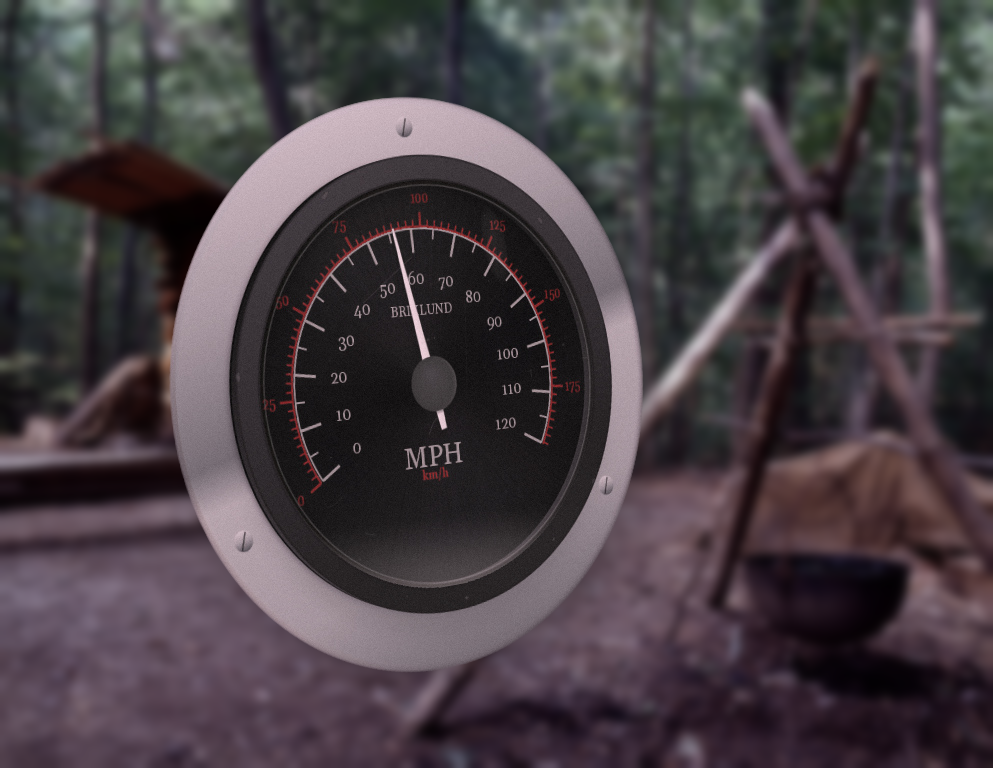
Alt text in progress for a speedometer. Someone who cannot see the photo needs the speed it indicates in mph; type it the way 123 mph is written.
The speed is 55 mph
